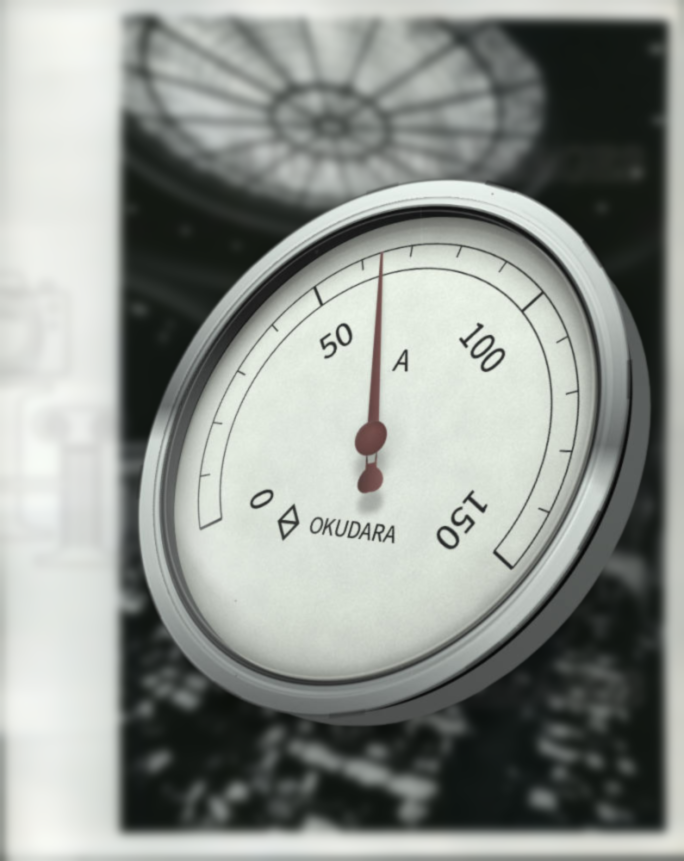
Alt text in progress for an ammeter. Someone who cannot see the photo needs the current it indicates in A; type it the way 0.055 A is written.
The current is 65 A
